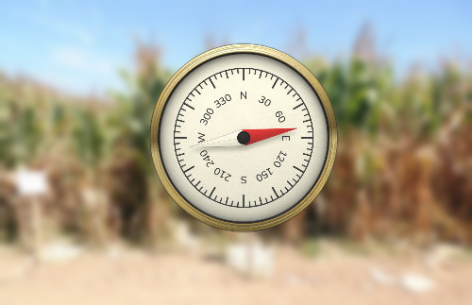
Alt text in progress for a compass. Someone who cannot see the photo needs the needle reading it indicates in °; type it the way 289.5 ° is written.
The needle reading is 80 °
